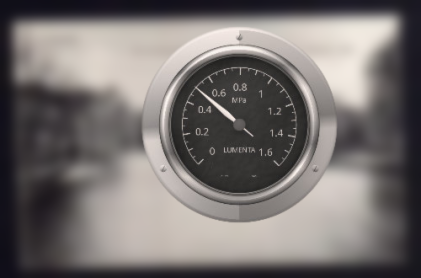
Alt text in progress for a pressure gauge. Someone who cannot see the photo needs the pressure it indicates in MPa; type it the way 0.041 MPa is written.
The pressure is 0.5 MPa
